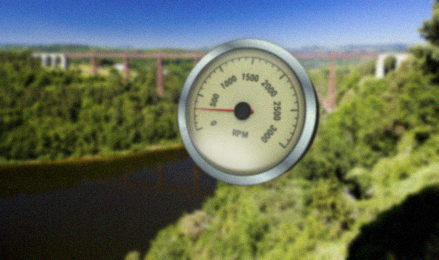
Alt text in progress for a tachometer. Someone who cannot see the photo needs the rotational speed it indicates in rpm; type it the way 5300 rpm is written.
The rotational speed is 300 rpm
